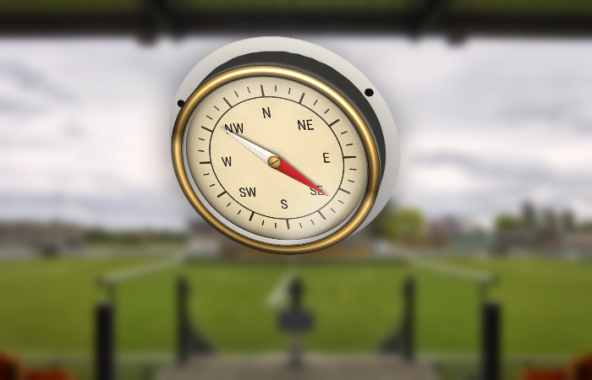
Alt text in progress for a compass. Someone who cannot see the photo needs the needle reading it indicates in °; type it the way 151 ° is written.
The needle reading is 130 °
